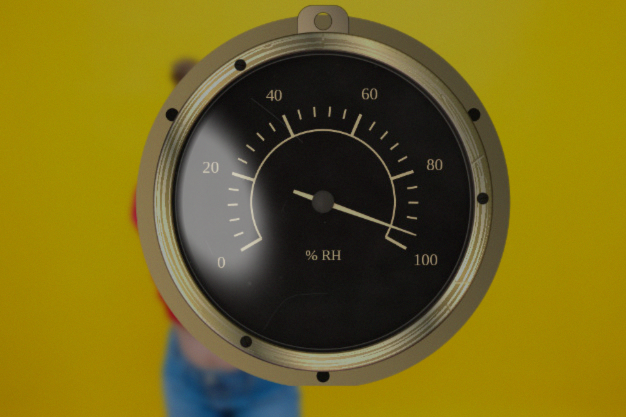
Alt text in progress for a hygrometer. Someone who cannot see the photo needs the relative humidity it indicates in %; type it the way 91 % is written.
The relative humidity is 96 %
